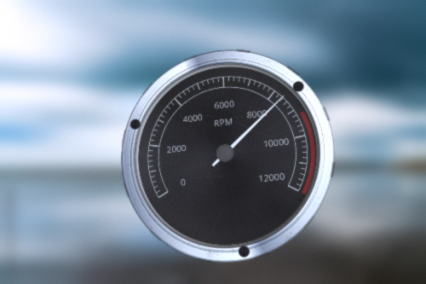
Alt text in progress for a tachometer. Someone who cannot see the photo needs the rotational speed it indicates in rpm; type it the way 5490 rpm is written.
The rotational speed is 8400 rpm
